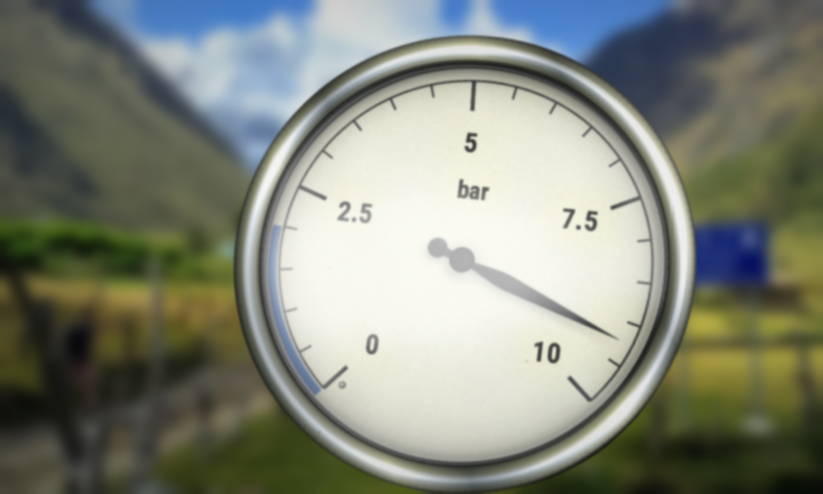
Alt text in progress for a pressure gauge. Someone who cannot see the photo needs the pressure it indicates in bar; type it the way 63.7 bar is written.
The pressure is 9.25 bar
